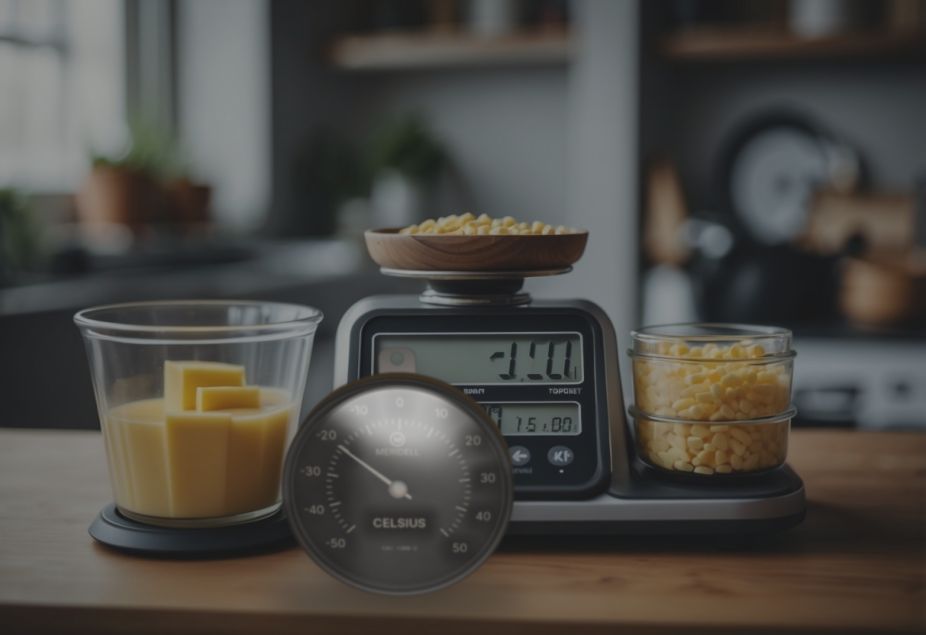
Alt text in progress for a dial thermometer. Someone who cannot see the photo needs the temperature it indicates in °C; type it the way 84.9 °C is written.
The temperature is -20 °C
